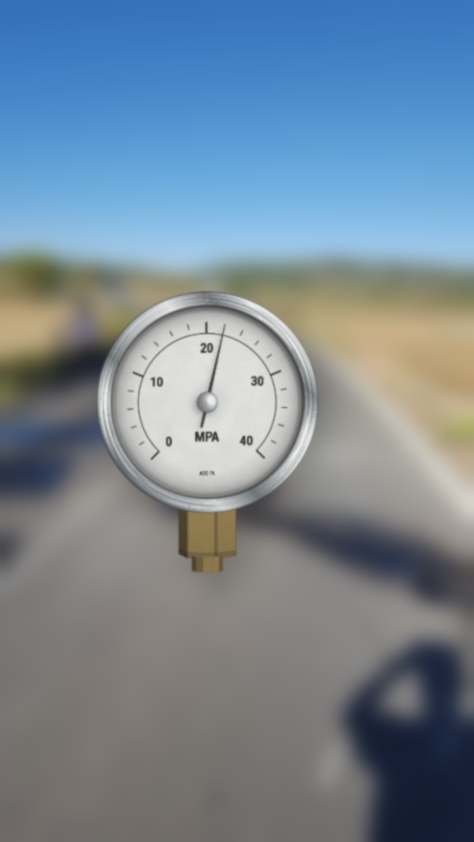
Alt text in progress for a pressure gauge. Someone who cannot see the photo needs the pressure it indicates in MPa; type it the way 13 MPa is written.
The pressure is 22 MPa
